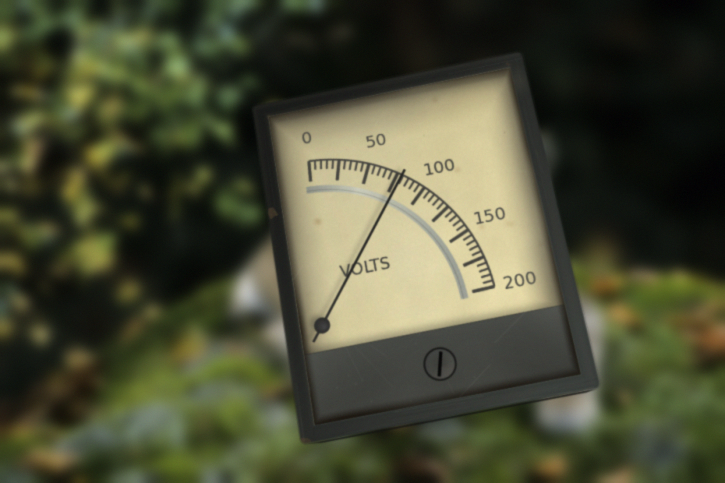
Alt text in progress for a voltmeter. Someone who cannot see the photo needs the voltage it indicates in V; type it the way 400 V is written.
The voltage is 80 V
